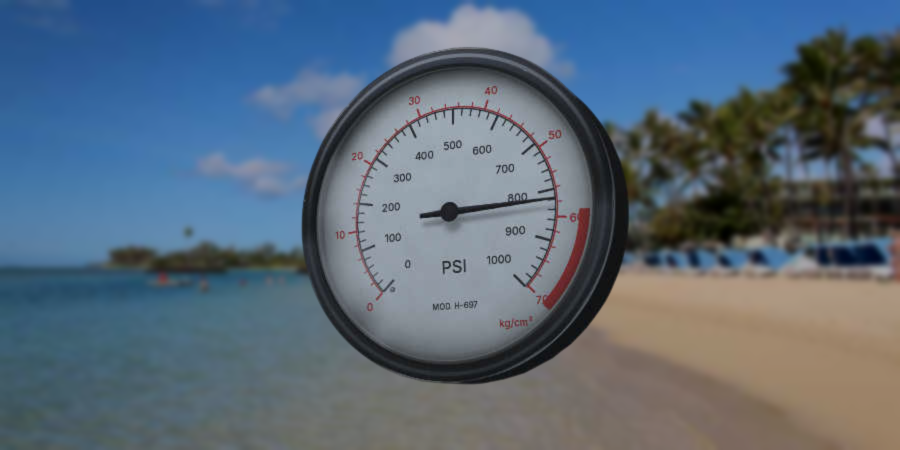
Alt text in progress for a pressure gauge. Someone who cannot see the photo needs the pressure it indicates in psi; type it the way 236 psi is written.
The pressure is 820 psi
